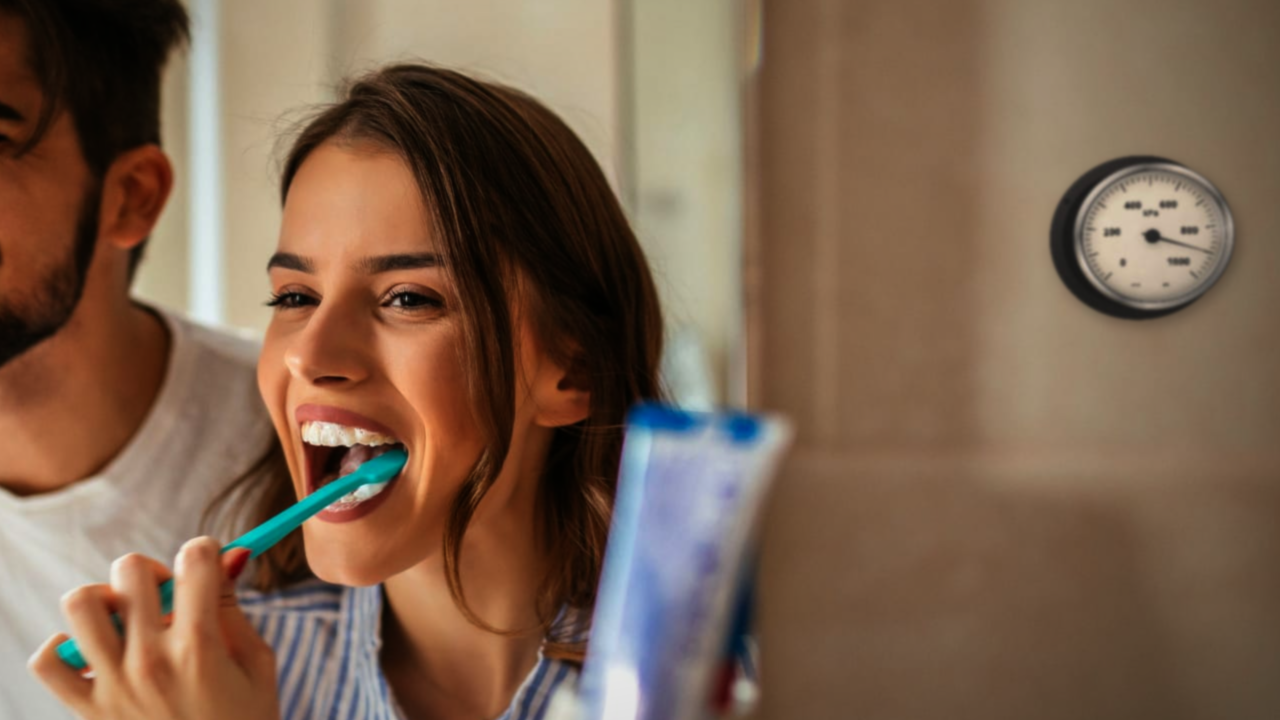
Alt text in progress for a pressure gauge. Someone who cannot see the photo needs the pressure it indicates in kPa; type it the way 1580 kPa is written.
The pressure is 900 kPa
